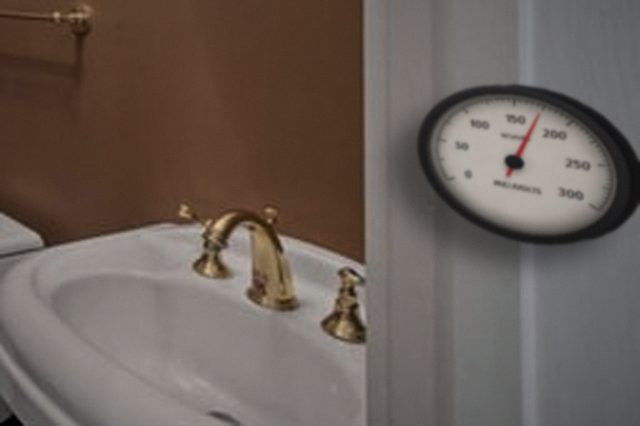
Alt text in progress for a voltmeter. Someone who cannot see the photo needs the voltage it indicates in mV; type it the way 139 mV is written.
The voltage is 175 mV
